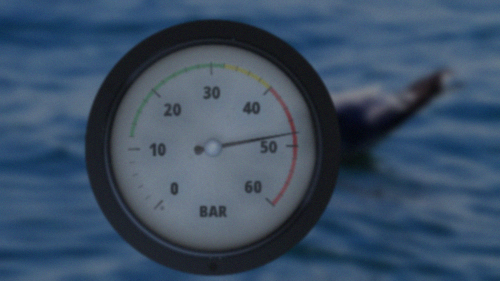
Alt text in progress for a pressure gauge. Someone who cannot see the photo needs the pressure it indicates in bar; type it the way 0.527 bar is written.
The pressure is 48 bar
